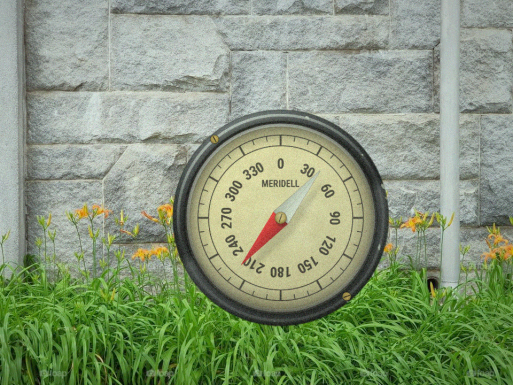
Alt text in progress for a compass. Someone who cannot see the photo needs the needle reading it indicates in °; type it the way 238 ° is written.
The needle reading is 220 °
